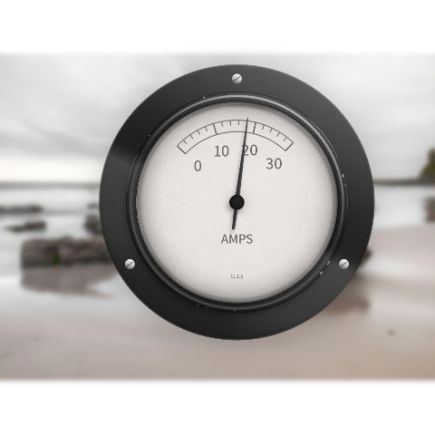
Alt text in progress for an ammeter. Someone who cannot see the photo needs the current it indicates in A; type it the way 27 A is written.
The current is 18 A
